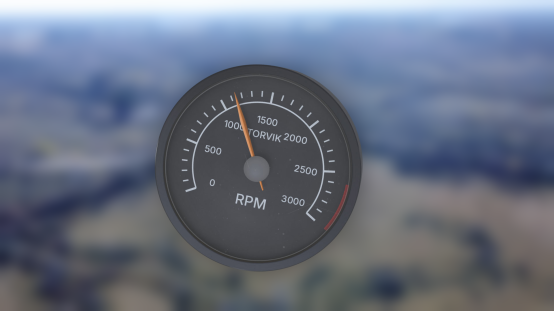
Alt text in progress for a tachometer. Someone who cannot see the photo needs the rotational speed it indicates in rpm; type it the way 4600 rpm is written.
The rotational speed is 1150 rpm
